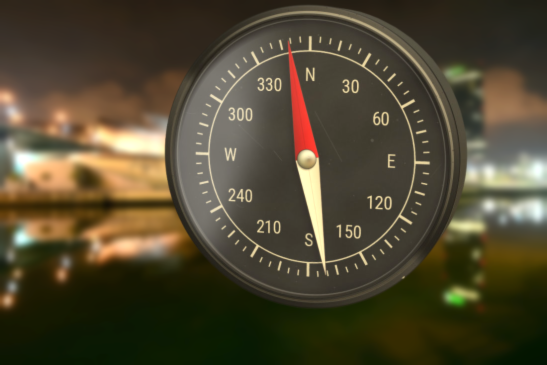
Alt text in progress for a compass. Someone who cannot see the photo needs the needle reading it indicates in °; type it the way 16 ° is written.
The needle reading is 350 °
